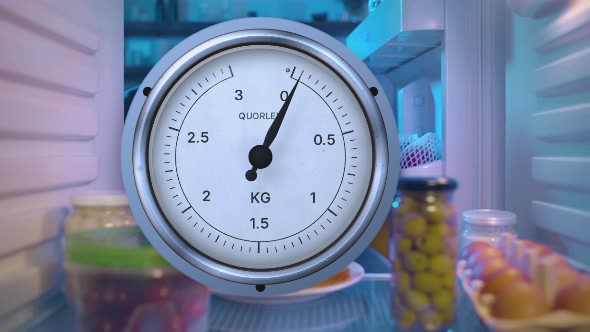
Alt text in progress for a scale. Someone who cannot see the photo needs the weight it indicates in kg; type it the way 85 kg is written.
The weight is 0.05 kg
